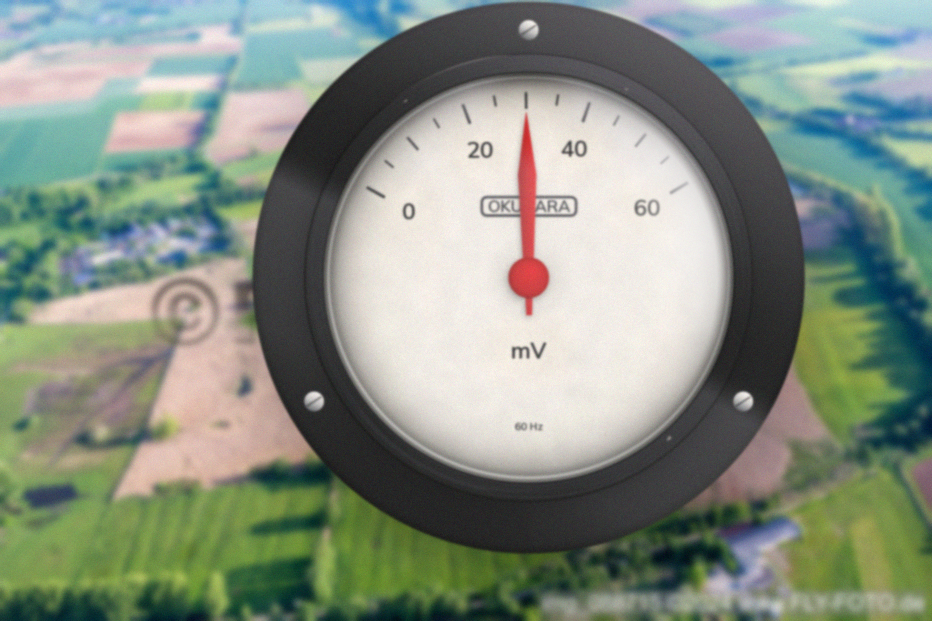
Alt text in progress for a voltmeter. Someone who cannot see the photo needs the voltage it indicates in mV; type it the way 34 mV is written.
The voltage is 30 mV
